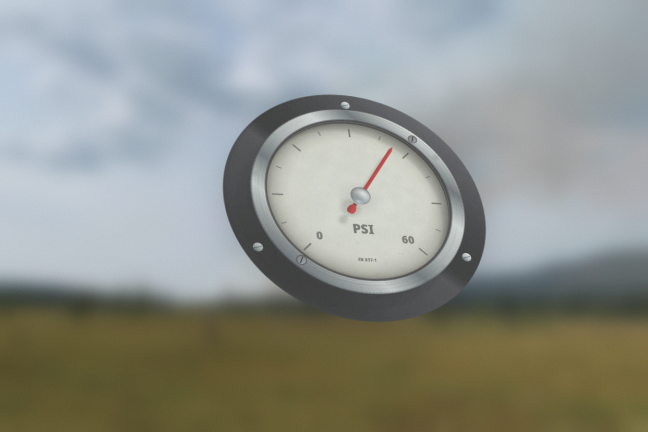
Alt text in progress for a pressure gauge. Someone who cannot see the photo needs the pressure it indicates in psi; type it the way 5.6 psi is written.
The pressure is 37.5 psi
